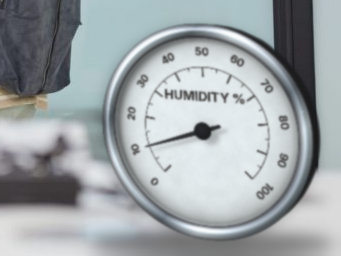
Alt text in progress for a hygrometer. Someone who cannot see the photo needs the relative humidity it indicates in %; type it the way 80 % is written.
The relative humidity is 10 %
